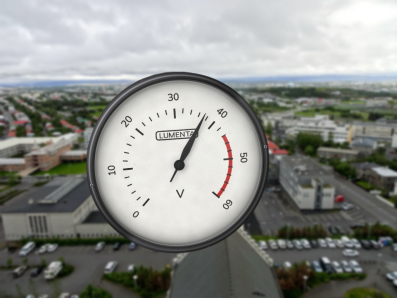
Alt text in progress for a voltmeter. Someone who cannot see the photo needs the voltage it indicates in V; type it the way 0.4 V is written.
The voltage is 37 V
